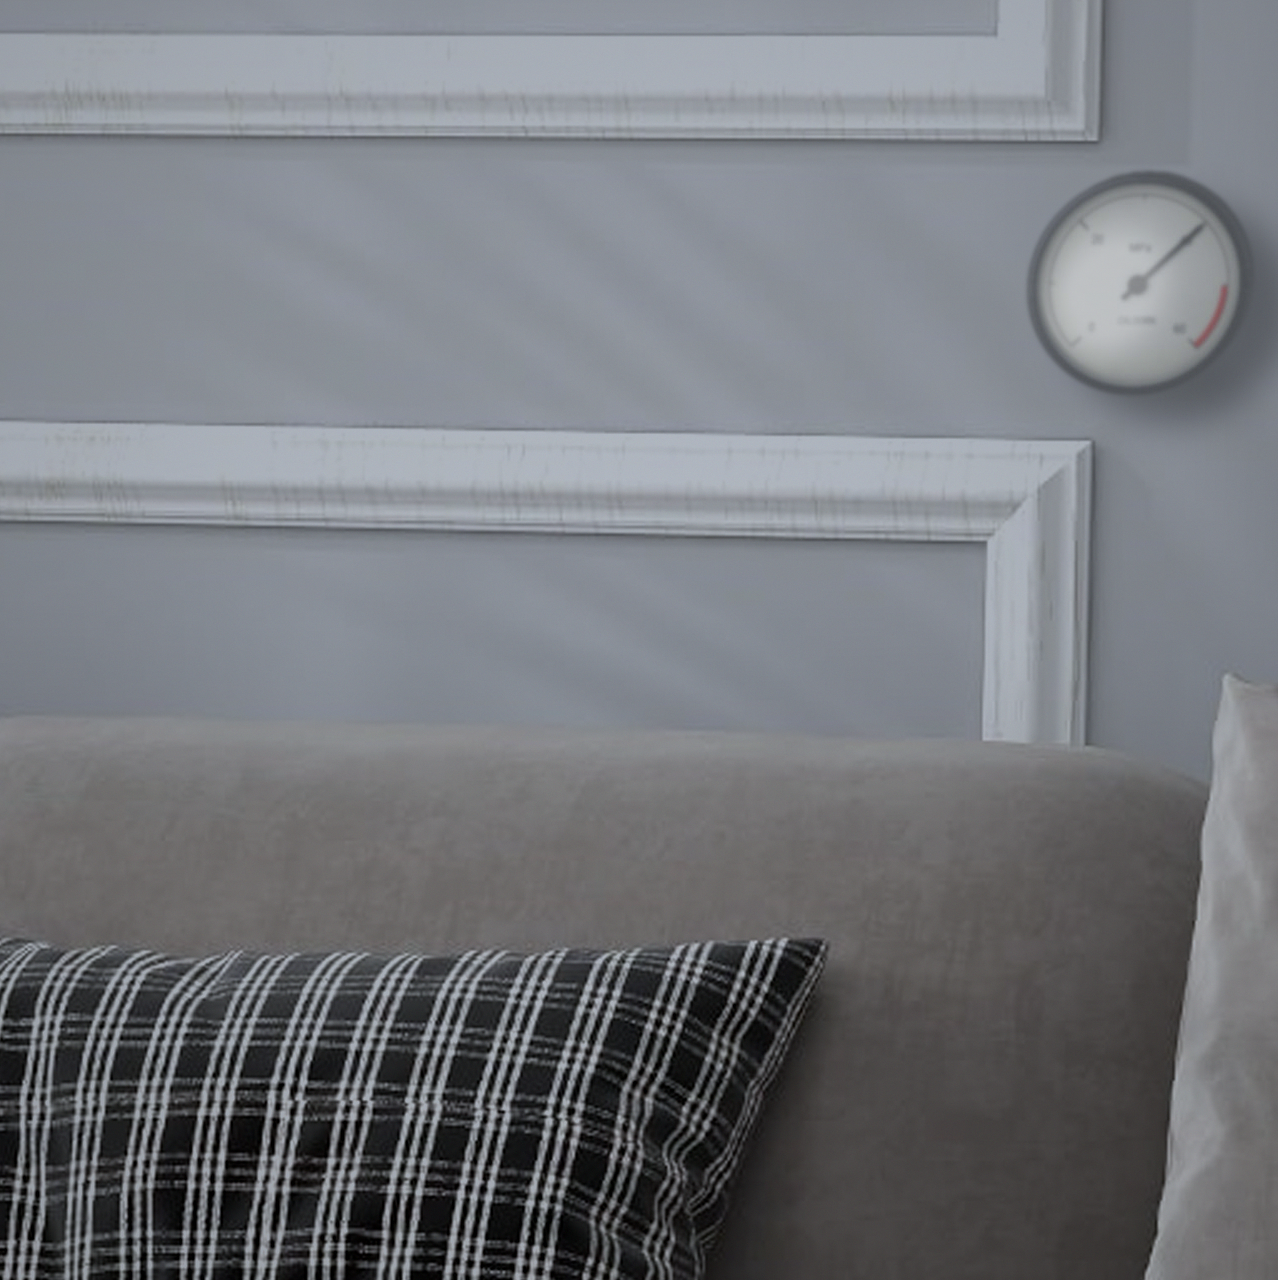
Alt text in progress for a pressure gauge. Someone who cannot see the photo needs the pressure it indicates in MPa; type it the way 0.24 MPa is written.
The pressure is 40 MPa
